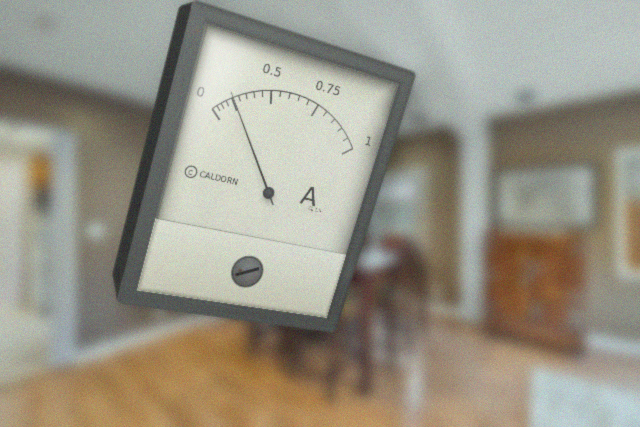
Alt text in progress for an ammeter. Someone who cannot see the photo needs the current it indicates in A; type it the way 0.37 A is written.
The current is 0.25 A
